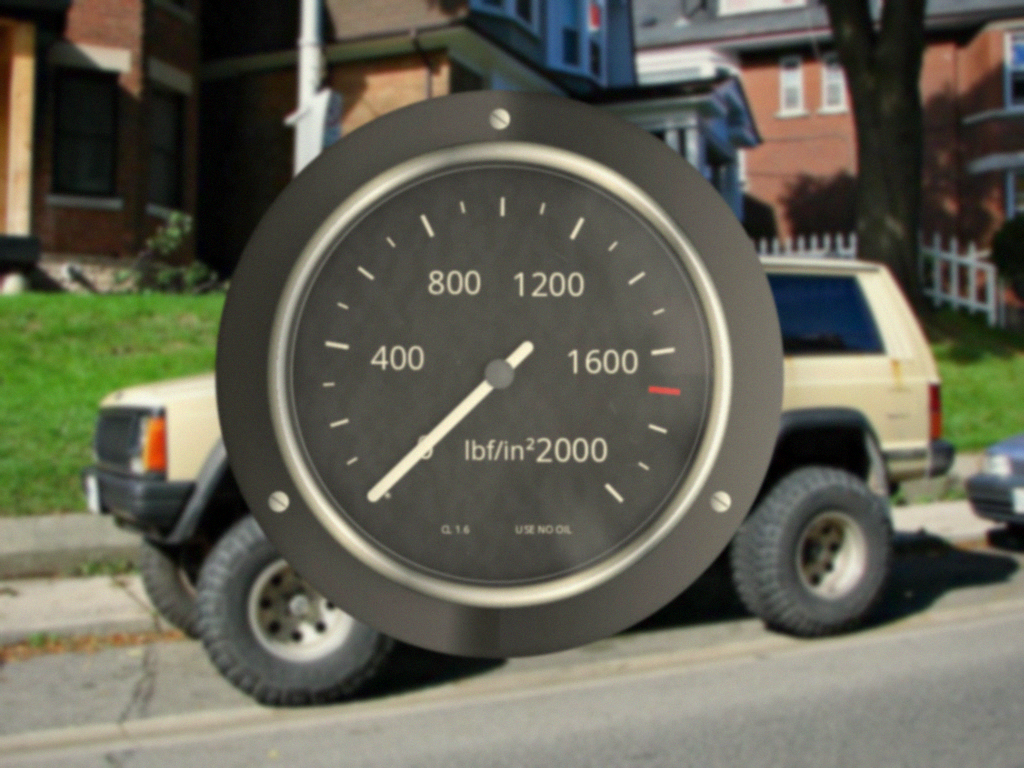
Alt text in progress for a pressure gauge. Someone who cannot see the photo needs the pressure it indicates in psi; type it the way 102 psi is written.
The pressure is 0 psi
